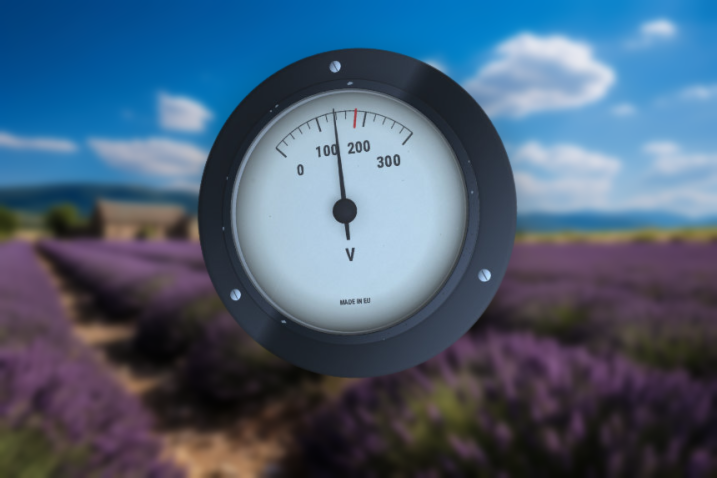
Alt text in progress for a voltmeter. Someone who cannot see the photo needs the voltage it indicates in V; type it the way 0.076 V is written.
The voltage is 140 V
